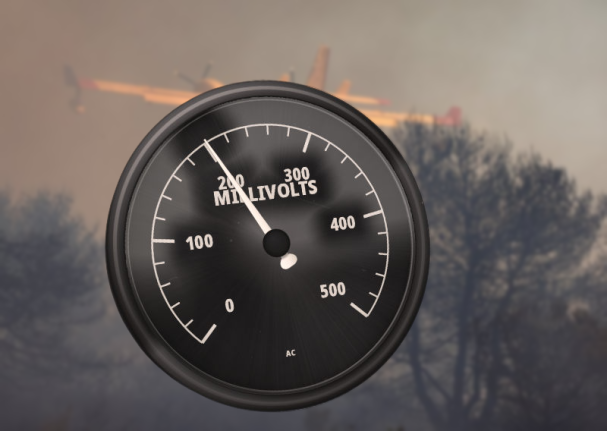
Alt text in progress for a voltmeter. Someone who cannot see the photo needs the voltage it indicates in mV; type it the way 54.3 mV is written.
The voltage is 200 mV
